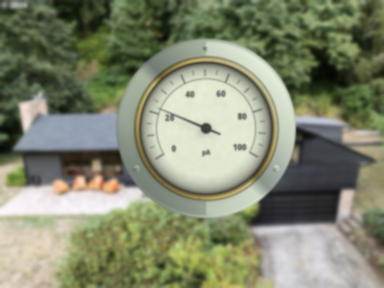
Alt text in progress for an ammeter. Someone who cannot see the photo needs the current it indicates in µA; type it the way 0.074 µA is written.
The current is 22.5 µA
